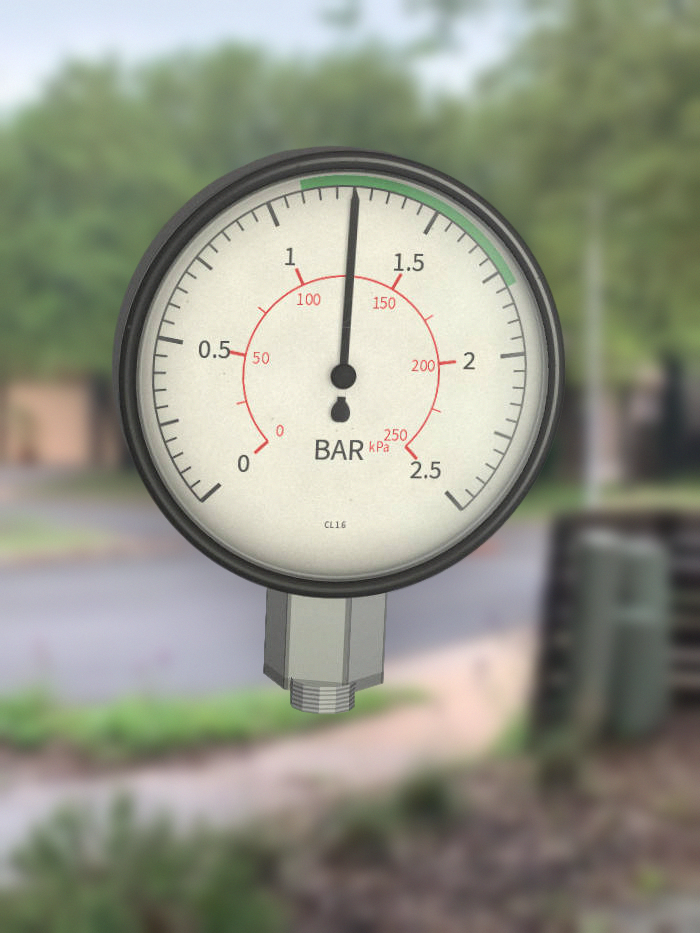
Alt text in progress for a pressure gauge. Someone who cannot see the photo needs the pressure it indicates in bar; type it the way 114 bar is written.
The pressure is 1.25 bar
